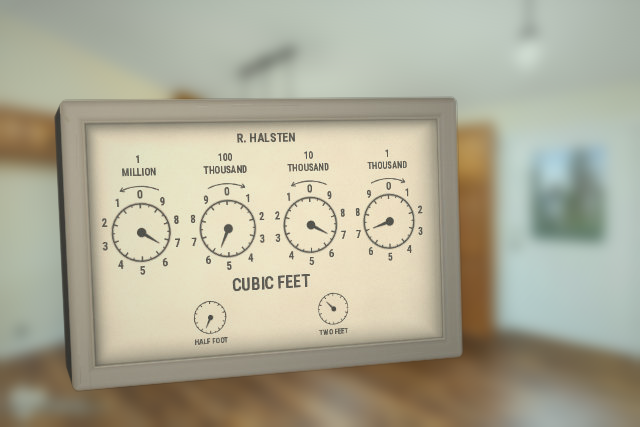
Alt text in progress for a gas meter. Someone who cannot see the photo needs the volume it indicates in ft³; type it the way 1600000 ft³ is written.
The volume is 656700 ft³
